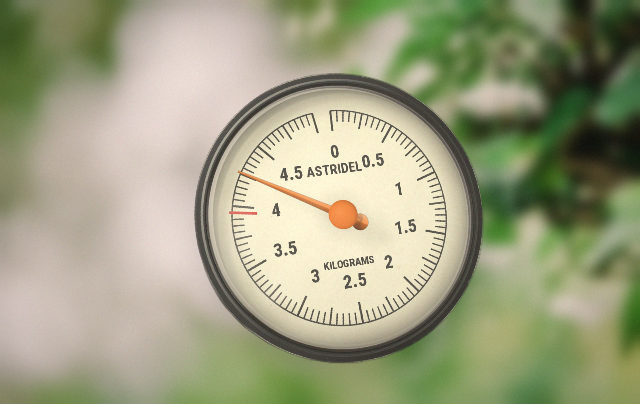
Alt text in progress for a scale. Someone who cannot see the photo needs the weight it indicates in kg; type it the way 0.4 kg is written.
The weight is 4.25 kg
